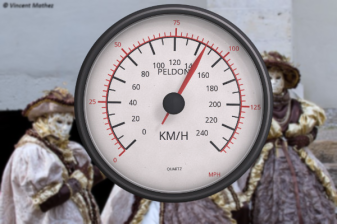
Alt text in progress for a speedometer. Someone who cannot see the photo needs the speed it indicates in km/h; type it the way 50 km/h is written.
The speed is 145 km/h
